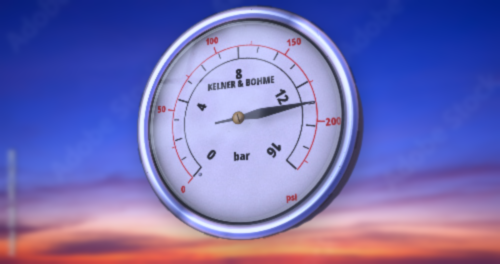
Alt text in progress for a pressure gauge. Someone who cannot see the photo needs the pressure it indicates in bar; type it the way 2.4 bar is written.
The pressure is 13 bar
